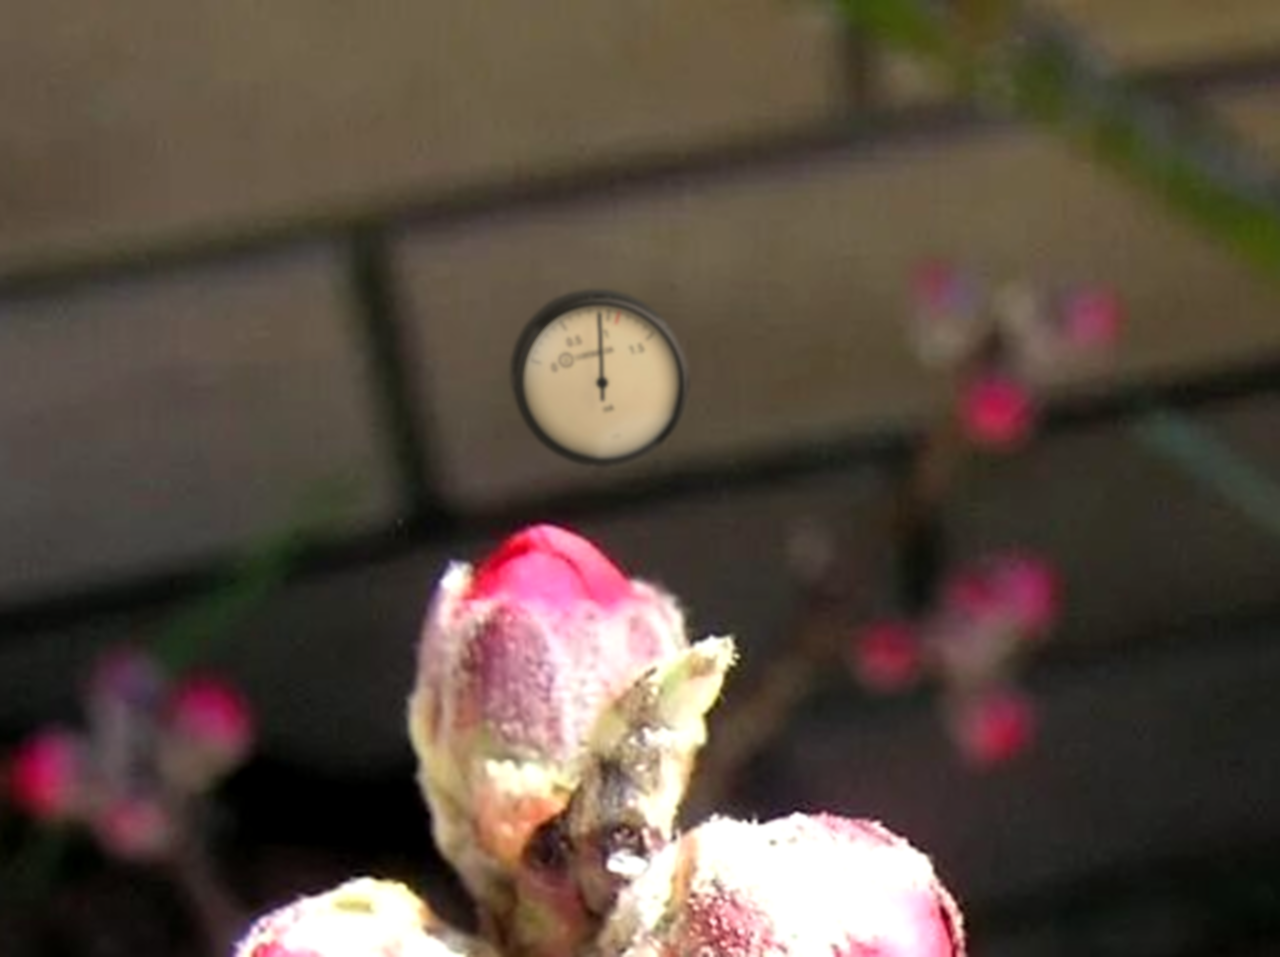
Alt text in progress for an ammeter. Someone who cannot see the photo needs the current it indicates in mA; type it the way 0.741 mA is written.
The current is 0.9 mA
